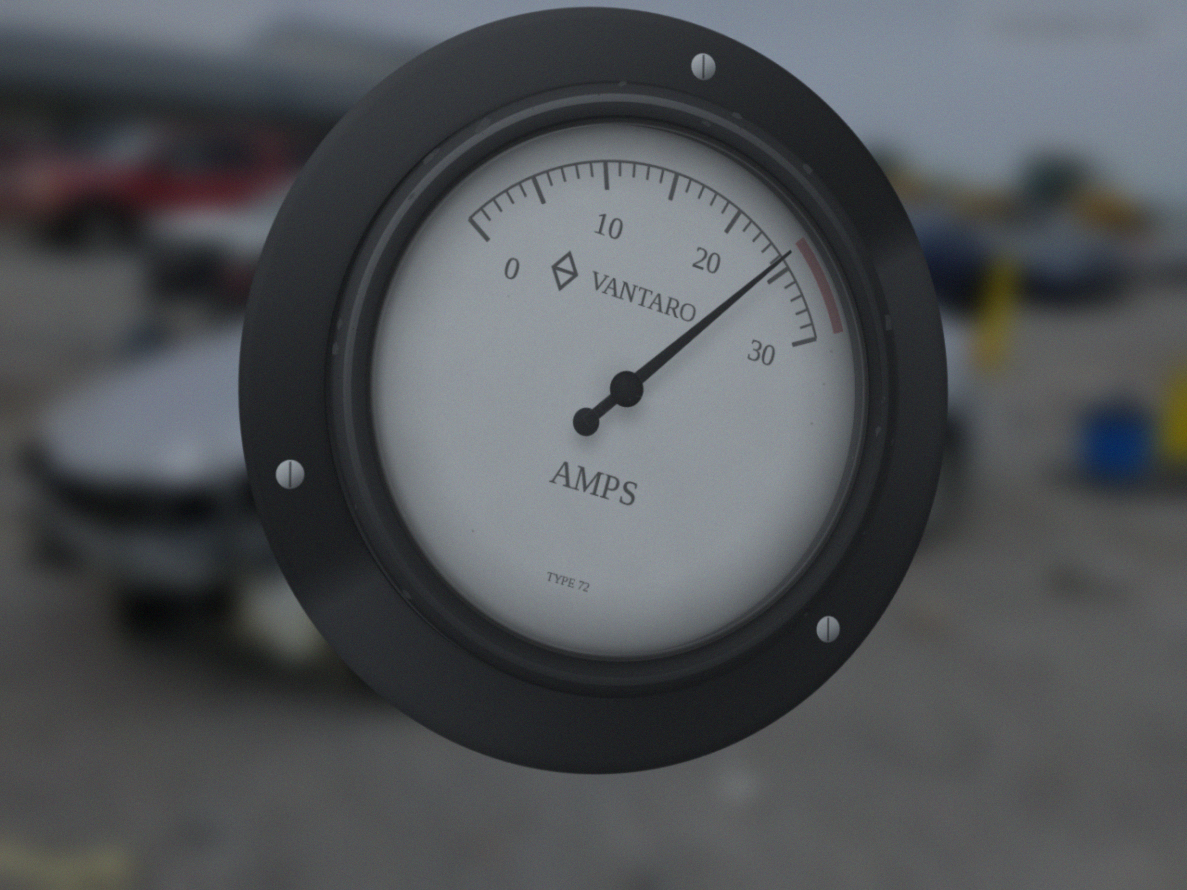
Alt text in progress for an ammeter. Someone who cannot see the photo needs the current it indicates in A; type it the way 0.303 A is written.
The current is 24 A
